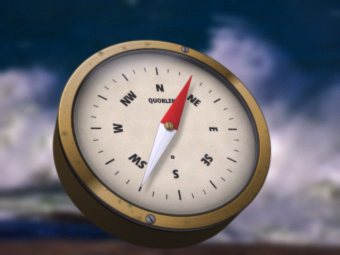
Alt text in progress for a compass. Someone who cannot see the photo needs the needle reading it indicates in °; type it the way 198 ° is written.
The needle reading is 30 °
